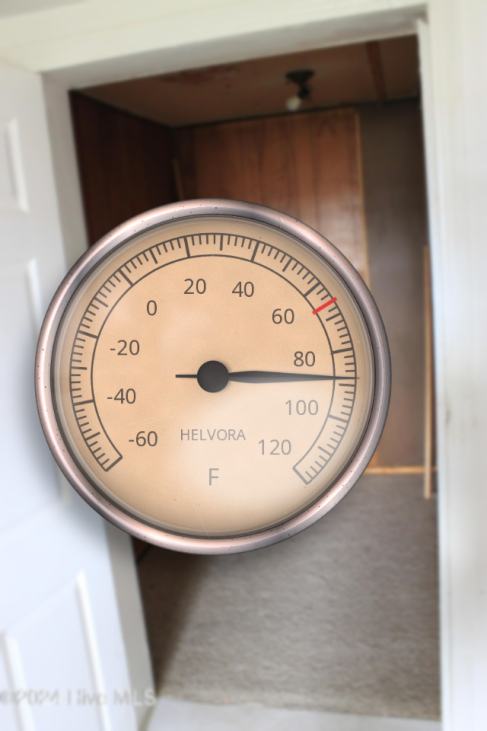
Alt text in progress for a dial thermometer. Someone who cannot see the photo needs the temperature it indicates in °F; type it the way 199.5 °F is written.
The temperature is 88 °F
